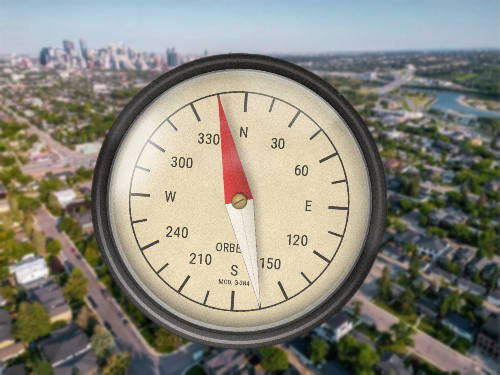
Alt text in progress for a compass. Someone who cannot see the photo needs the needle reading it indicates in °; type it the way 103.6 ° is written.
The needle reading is 345 °
